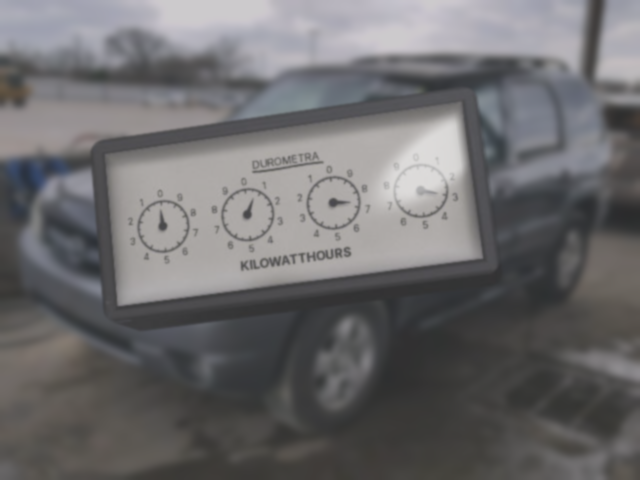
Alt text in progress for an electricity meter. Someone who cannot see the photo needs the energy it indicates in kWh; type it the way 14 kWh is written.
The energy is 73 kWh
